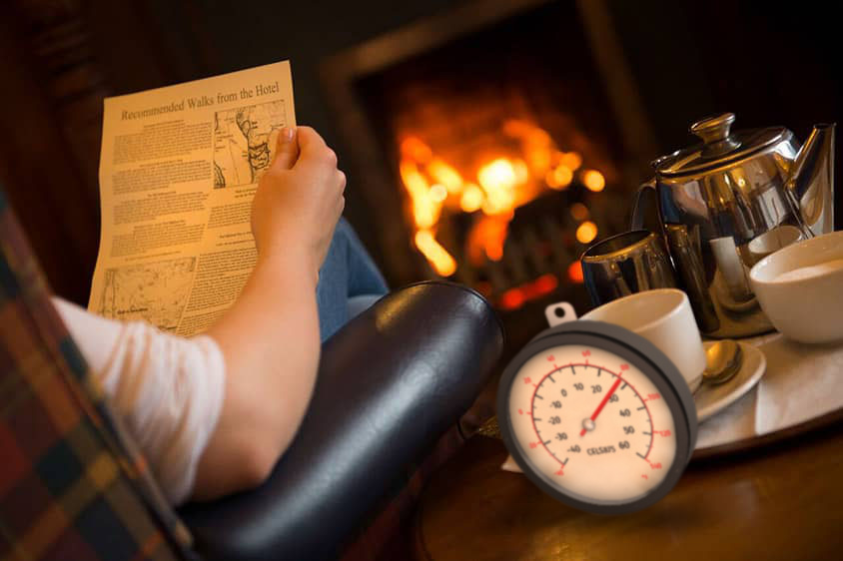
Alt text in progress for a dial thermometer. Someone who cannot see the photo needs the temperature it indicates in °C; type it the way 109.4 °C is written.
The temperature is 27.5 °C
